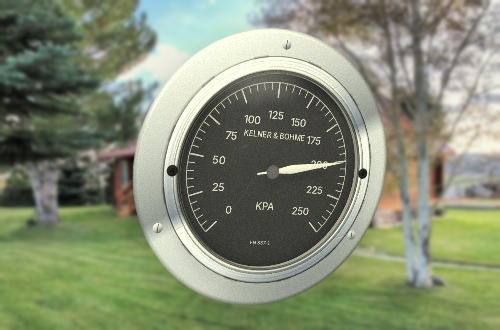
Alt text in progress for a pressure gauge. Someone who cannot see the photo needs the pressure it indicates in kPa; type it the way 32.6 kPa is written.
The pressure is 200 kPa
